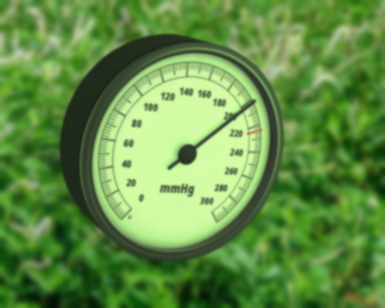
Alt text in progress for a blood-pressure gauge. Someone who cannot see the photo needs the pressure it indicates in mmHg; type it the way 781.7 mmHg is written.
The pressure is 200 mmHg
